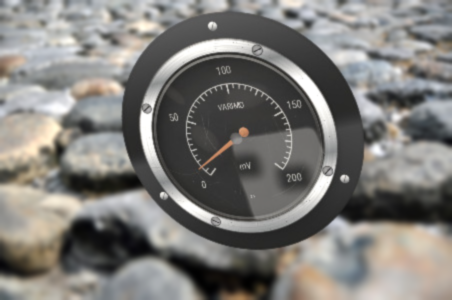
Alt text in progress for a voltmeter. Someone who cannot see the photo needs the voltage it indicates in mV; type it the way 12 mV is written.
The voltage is 10 mV
